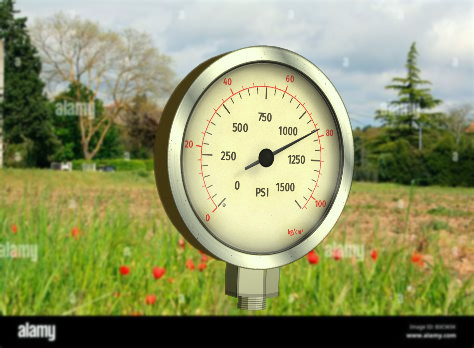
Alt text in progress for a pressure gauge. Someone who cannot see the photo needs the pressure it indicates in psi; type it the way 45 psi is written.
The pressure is 1100 psi
